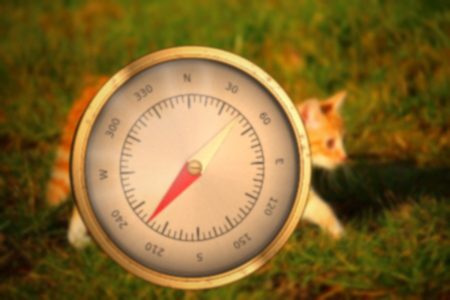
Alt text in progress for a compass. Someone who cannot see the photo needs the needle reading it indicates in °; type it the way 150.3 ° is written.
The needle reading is 225 °
